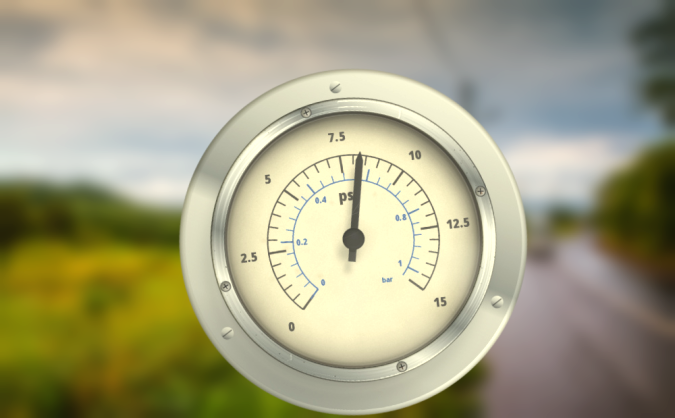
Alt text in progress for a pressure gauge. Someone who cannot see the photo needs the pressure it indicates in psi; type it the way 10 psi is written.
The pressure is 8.25 psi
